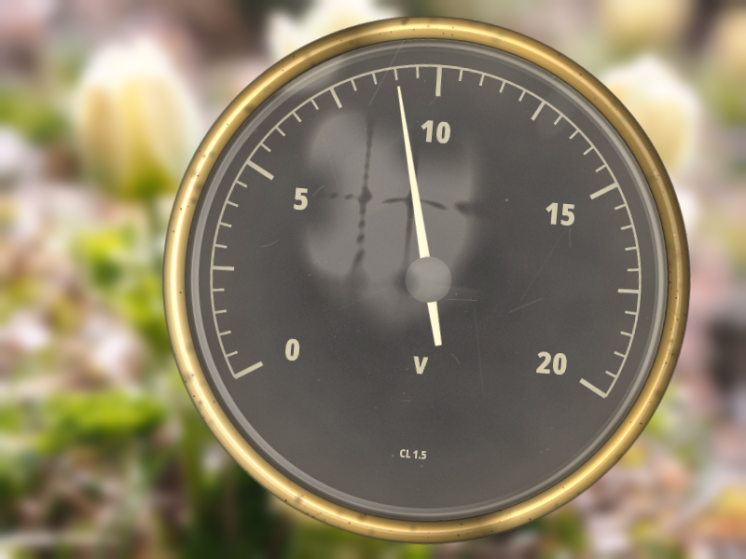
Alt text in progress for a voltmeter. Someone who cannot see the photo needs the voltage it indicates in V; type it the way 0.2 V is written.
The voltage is 9 V
